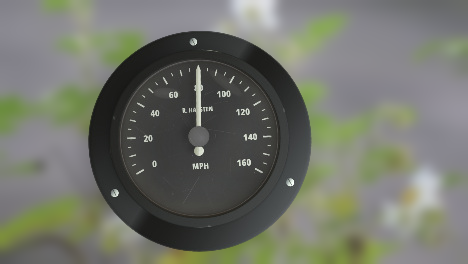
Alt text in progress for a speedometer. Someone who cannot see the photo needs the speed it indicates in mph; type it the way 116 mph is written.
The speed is 80 mph
